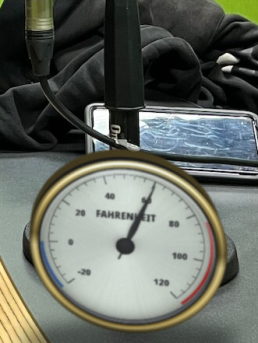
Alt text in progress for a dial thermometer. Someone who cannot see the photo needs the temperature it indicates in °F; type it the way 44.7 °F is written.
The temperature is 60 °F
